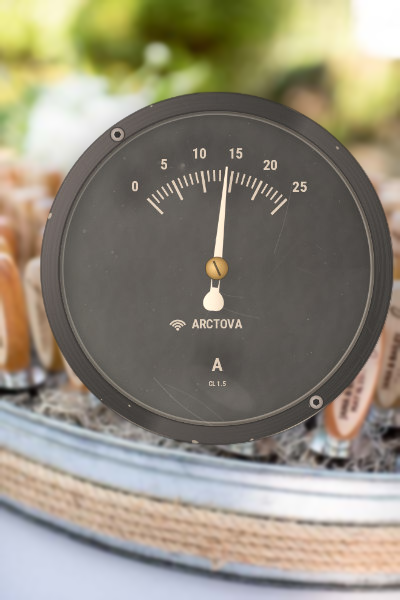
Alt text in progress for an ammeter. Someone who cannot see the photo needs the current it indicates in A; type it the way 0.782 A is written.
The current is 14 A
